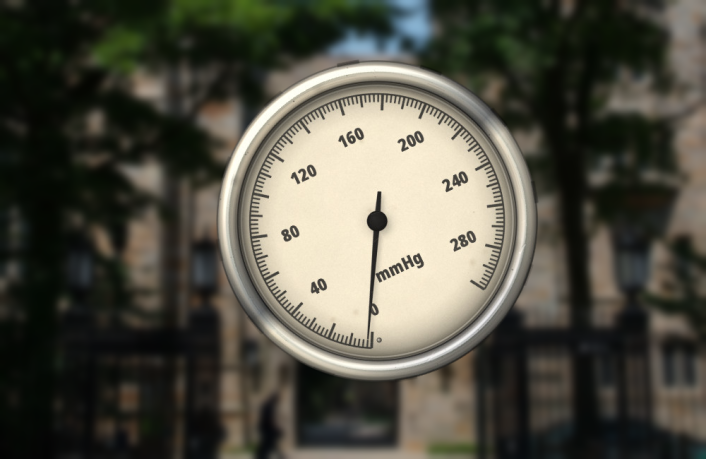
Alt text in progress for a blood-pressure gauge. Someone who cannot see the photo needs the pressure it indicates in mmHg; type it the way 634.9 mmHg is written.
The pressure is 2 mmHg
